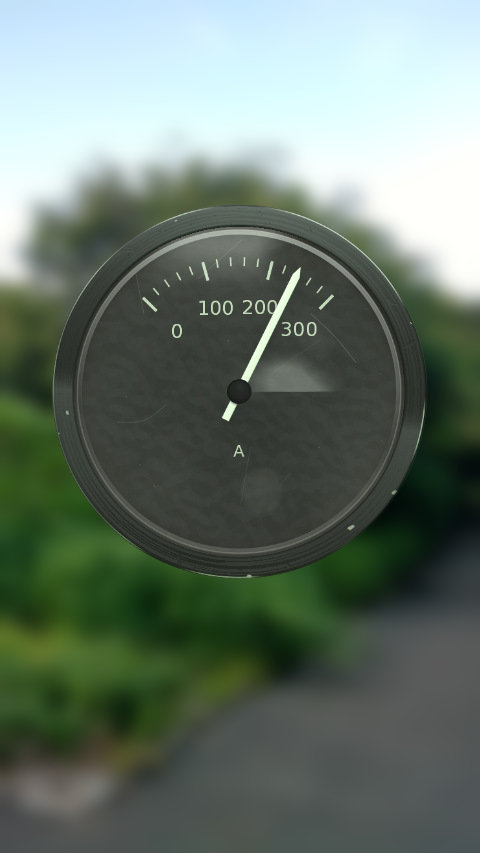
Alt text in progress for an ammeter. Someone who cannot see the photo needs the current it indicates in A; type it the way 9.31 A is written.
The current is 240 A
